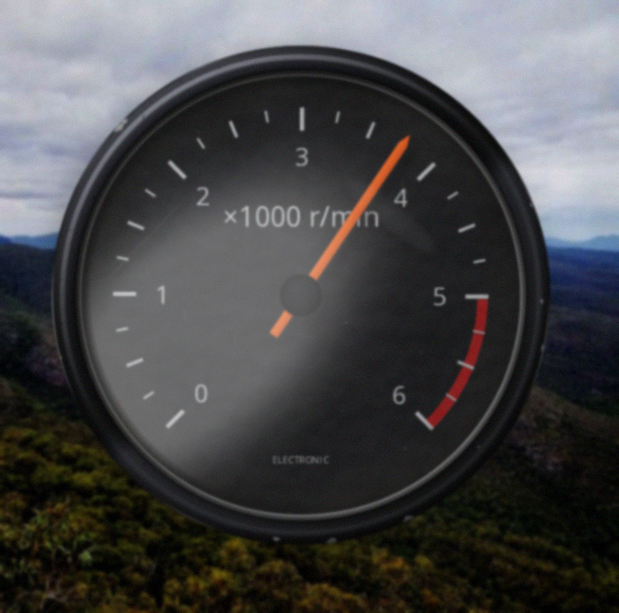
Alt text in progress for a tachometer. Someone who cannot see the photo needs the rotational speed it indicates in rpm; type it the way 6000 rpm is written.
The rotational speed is 3750 rpm
